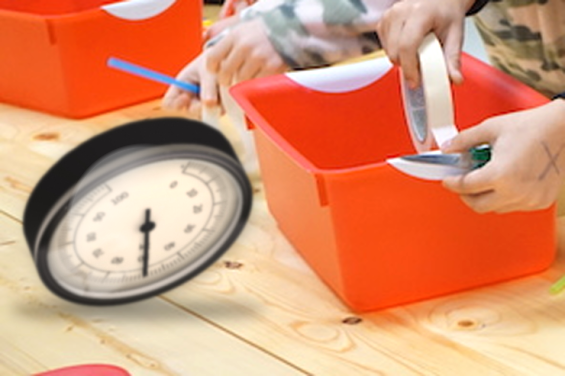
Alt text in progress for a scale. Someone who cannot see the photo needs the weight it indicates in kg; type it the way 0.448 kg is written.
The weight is 50 kg
